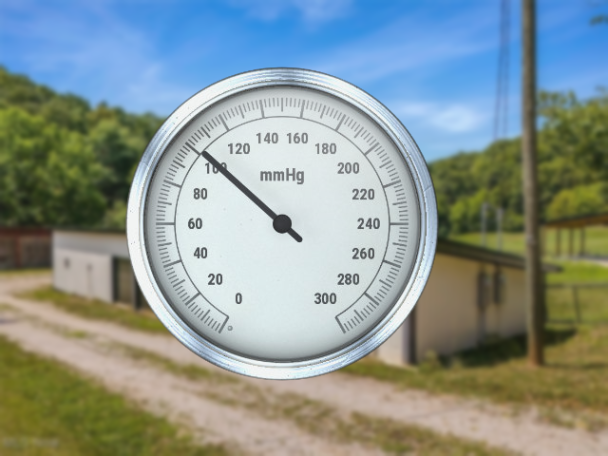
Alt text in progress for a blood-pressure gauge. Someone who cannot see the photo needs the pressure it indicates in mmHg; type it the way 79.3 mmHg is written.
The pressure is 102 mmHg
